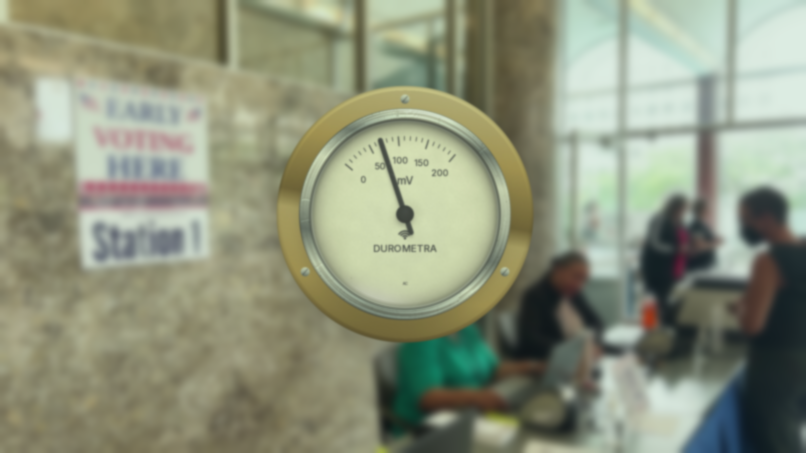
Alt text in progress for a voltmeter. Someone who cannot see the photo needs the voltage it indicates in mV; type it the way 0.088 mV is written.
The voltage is 70 mV
